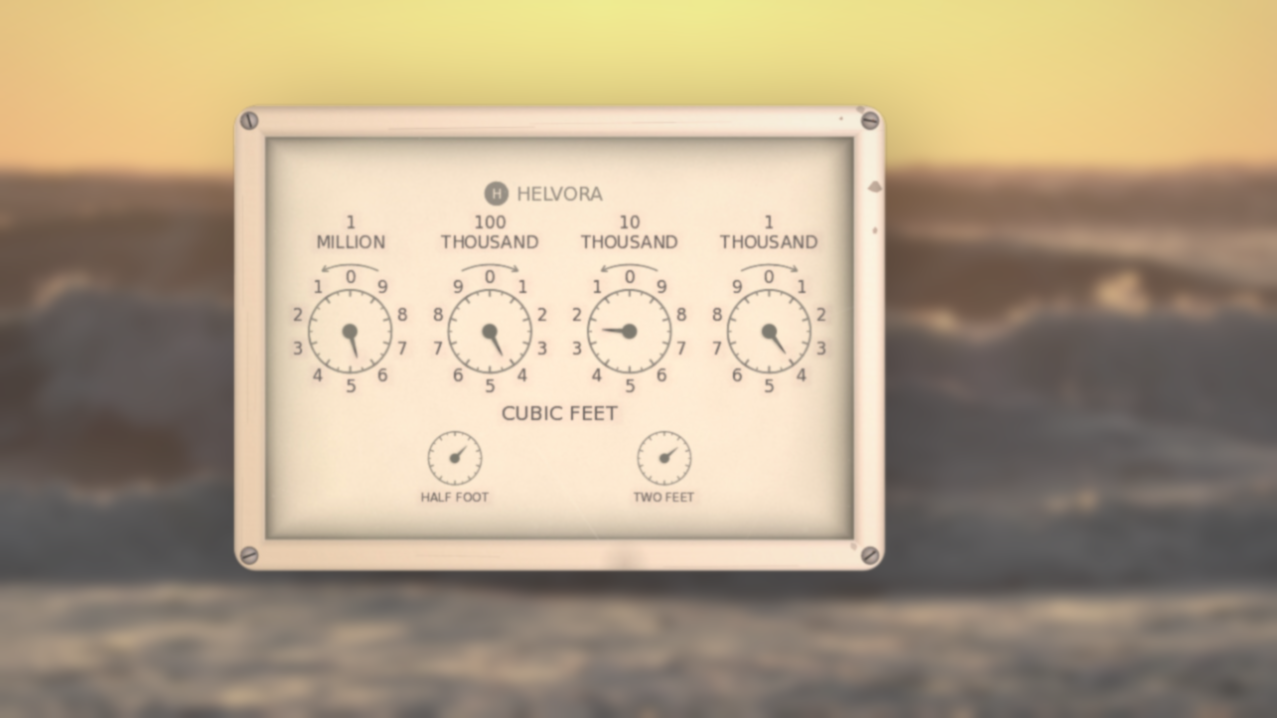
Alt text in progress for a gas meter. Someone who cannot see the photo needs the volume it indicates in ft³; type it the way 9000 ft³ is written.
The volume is 542400 ft³
